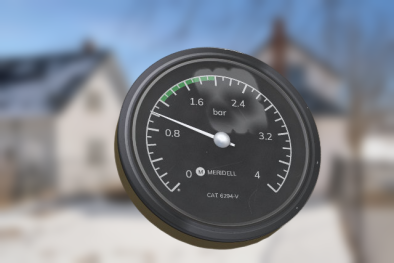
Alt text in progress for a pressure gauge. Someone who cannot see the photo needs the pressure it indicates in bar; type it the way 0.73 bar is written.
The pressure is 1 bar
